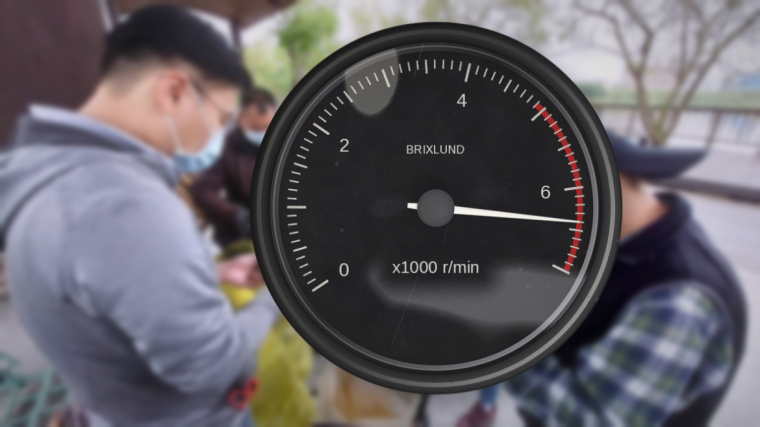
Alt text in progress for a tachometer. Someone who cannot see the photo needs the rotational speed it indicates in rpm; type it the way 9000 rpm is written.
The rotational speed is 6400 rpm
